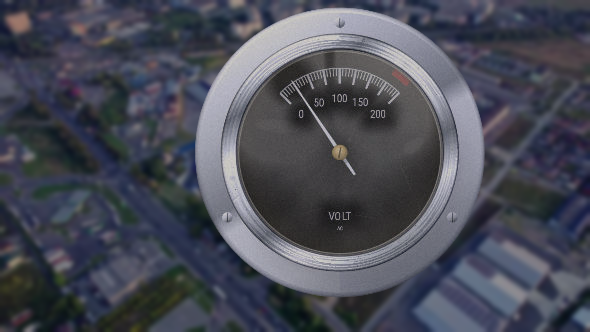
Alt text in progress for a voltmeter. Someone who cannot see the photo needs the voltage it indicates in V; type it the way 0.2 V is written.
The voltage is 25 V
